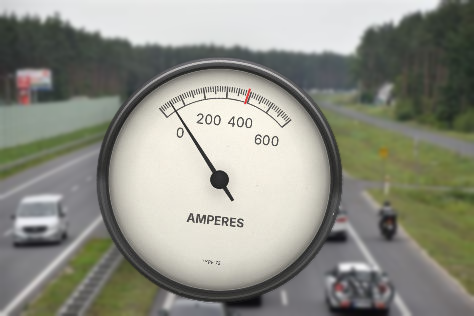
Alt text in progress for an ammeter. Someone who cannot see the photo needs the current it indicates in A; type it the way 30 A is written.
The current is 50 A
